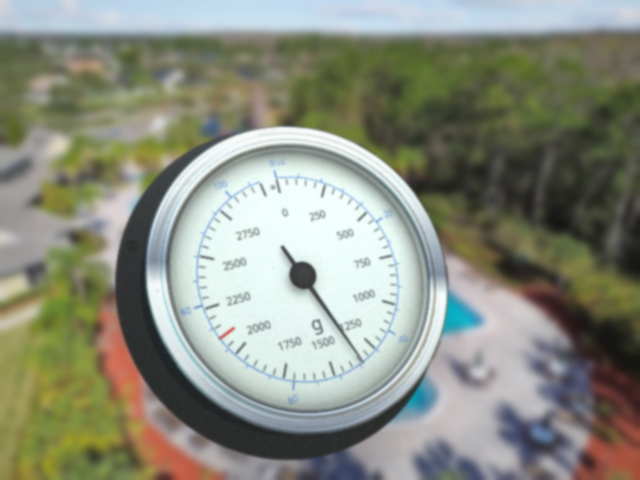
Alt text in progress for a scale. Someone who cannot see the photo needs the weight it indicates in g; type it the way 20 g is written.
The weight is 1350 g
